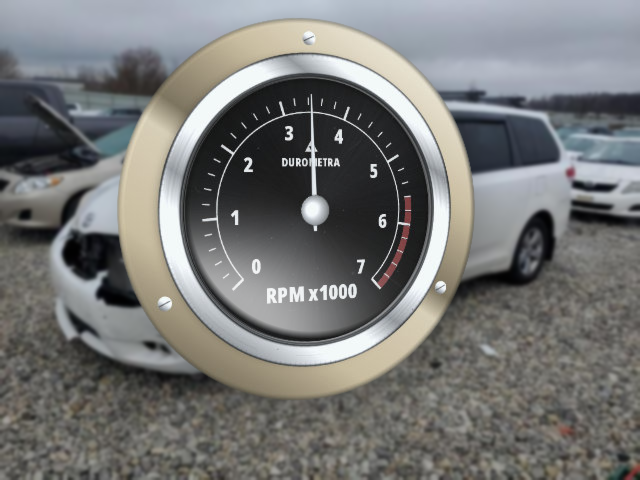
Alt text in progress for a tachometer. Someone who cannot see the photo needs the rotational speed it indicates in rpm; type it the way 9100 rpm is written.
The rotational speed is 3400 rpm
